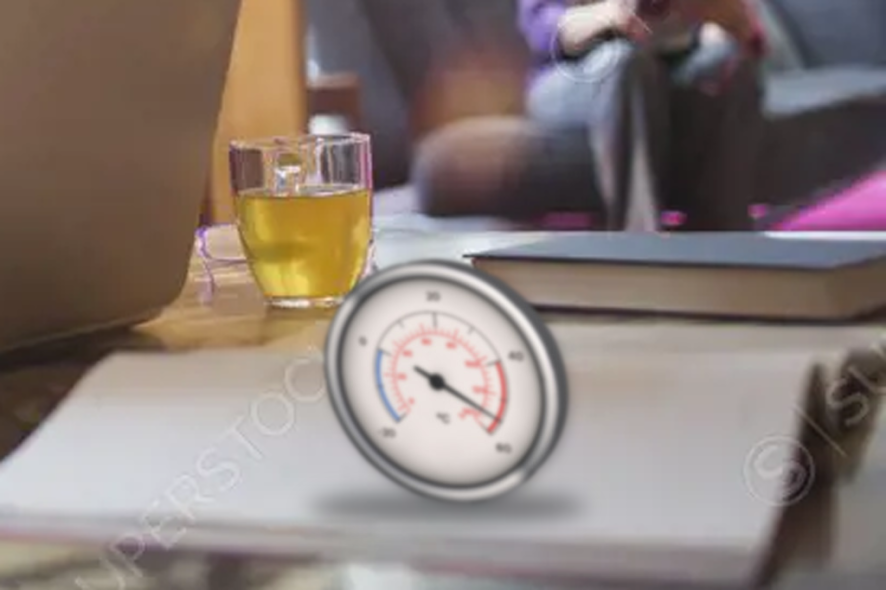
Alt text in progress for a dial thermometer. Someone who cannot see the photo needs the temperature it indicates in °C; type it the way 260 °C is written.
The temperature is 55 °C
